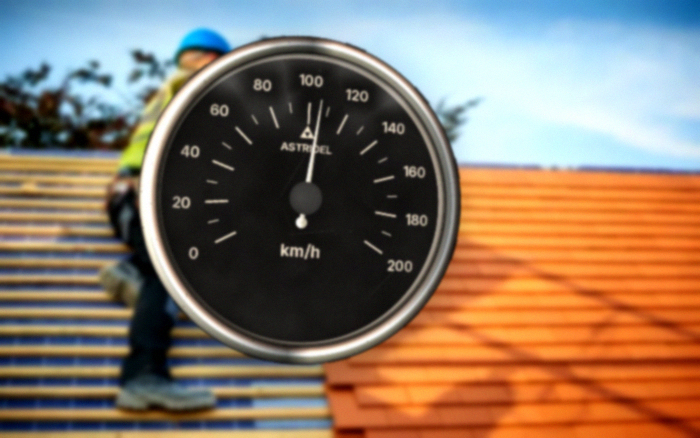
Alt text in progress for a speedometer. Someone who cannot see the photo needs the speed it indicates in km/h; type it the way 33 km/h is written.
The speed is 105 km/h
